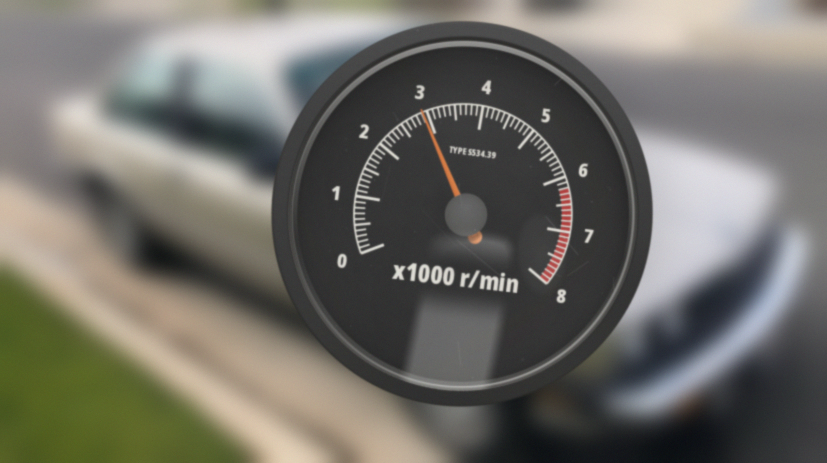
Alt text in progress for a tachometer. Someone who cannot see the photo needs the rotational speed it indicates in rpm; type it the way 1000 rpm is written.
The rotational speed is 2900 rpm
